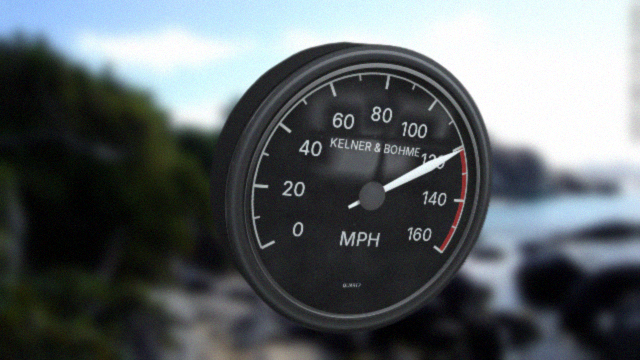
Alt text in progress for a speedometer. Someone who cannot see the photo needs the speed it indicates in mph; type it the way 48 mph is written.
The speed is 120 mph
